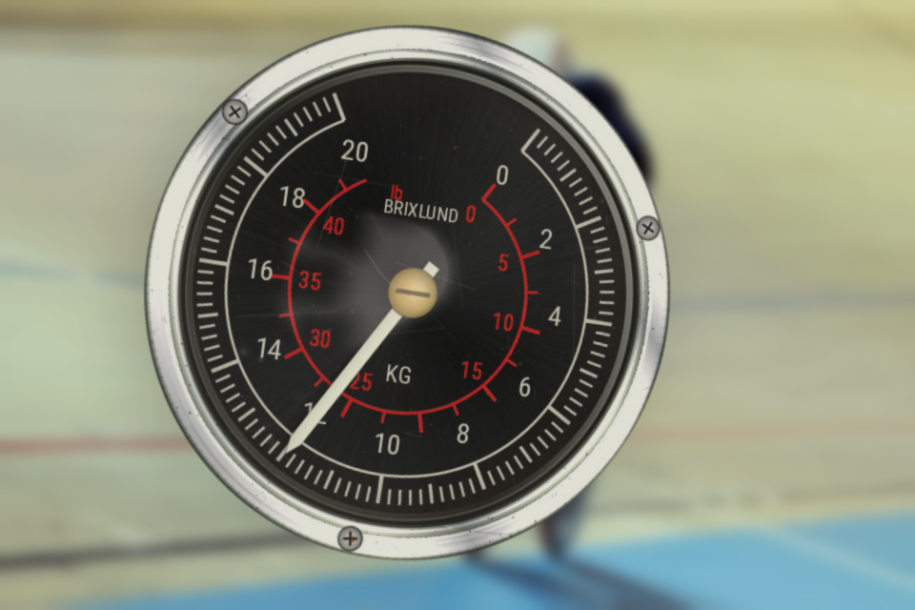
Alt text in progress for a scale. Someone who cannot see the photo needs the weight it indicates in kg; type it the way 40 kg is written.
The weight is 12 kg
